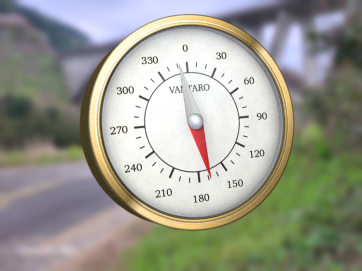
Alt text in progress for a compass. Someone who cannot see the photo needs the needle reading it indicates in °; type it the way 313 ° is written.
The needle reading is 170 °
